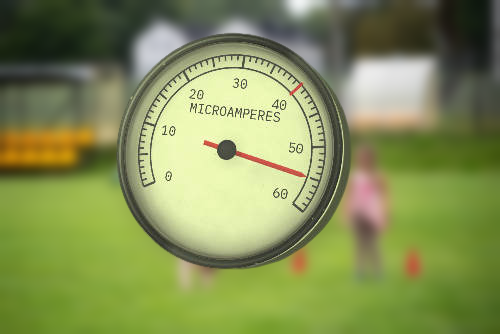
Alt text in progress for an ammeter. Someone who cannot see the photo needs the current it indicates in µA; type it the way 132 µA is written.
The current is 55 µA
